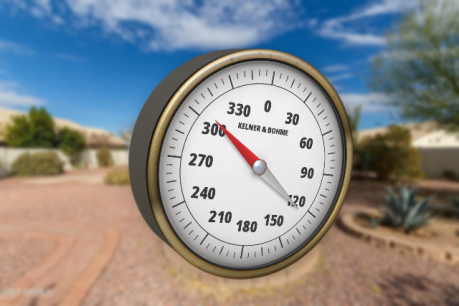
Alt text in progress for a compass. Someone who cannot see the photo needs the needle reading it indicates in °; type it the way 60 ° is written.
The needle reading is 305 °
